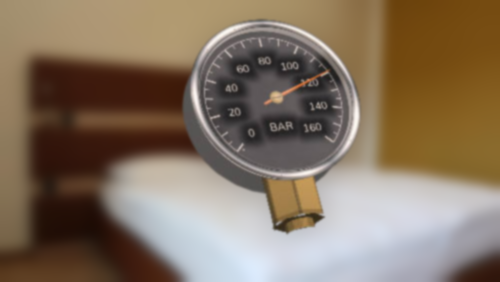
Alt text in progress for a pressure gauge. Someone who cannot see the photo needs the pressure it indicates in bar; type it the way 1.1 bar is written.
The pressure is 120 bar
